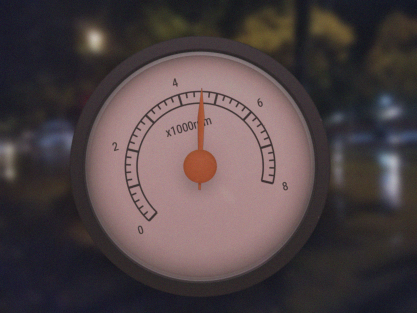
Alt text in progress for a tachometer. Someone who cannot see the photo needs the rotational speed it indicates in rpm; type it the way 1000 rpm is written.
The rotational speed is 4600 rpm
